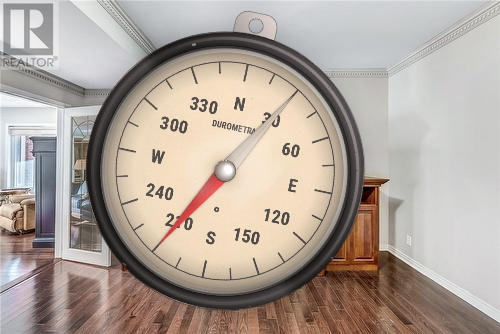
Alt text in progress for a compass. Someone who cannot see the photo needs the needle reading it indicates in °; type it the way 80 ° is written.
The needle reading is 210 °
